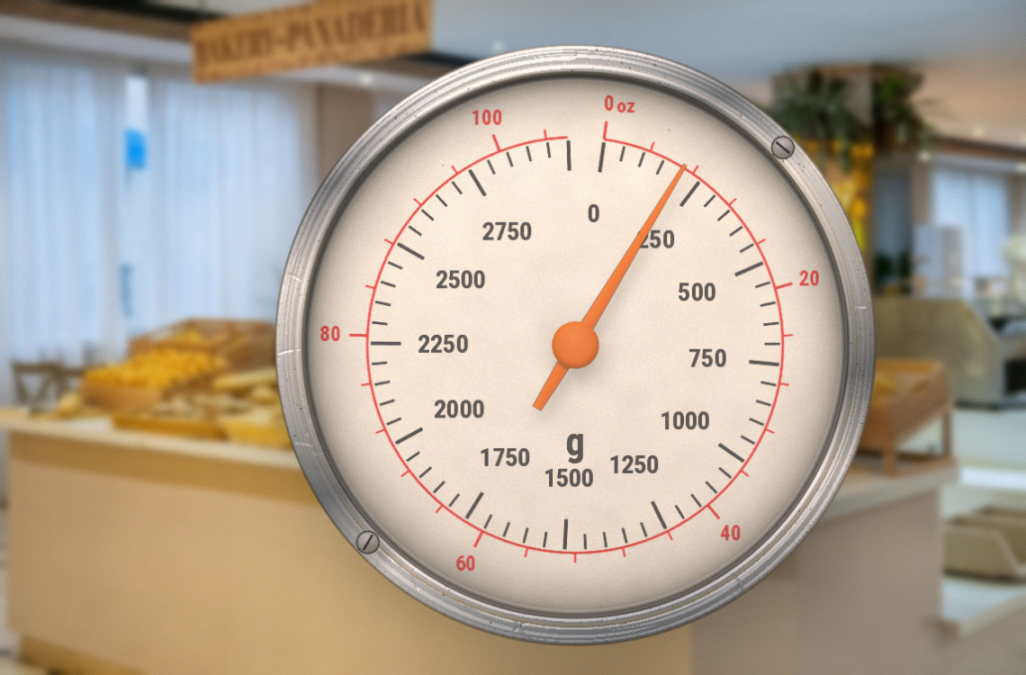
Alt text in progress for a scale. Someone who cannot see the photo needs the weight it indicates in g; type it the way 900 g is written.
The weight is 200 g
